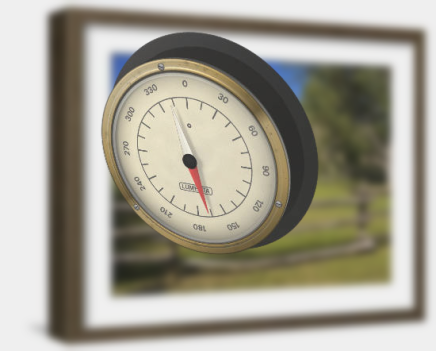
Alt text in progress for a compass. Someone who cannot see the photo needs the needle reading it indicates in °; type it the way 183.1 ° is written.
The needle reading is 165 °
